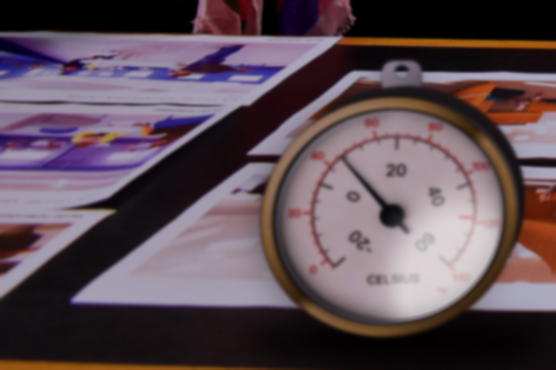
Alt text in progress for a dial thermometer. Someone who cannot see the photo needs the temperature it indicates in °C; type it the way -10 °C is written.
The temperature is 8 °C
